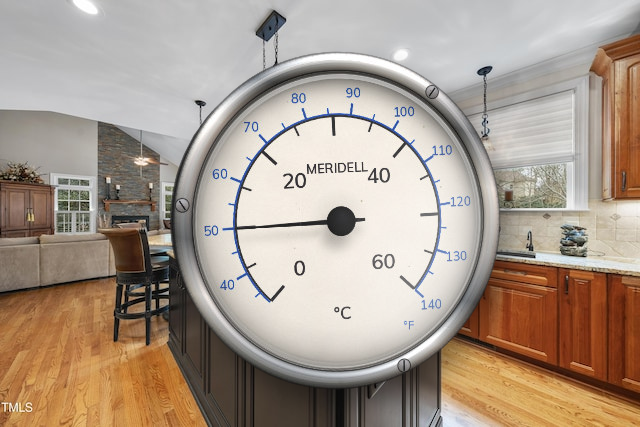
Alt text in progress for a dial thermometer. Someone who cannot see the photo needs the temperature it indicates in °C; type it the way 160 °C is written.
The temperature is 10 °C
